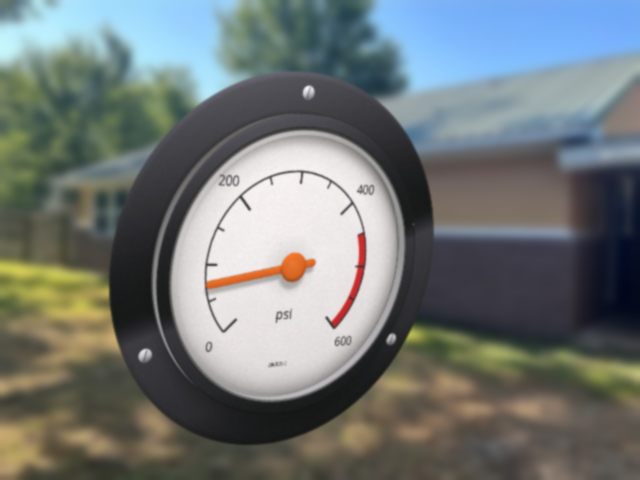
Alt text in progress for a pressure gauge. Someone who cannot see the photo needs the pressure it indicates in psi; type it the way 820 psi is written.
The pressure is 75 psi
